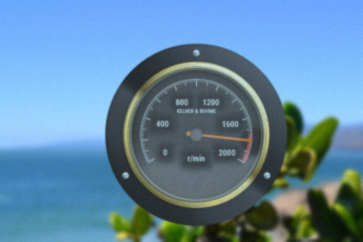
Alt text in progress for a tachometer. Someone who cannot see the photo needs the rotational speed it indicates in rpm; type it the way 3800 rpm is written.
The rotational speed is 1800 rpm
